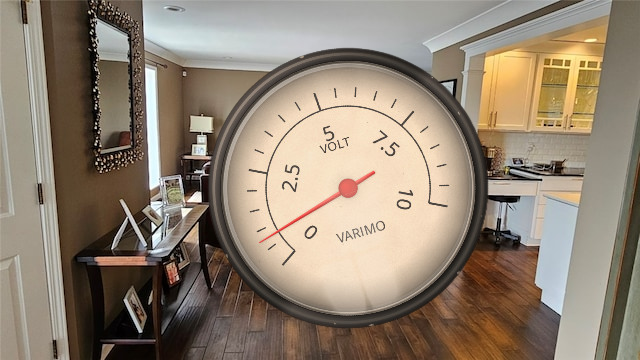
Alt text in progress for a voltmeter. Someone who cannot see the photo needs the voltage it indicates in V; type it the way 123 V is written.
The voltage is 0.75 V
